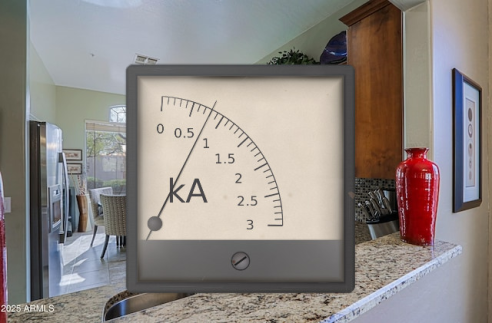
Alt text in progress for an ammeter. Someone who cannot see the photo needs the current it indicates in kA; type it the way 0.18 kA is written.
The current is 0.8 kA
